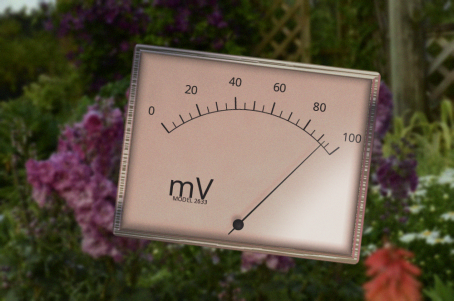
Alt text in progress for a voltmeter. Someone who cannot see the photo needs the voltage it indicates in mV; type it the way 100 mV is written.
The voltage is 92.5 mV
